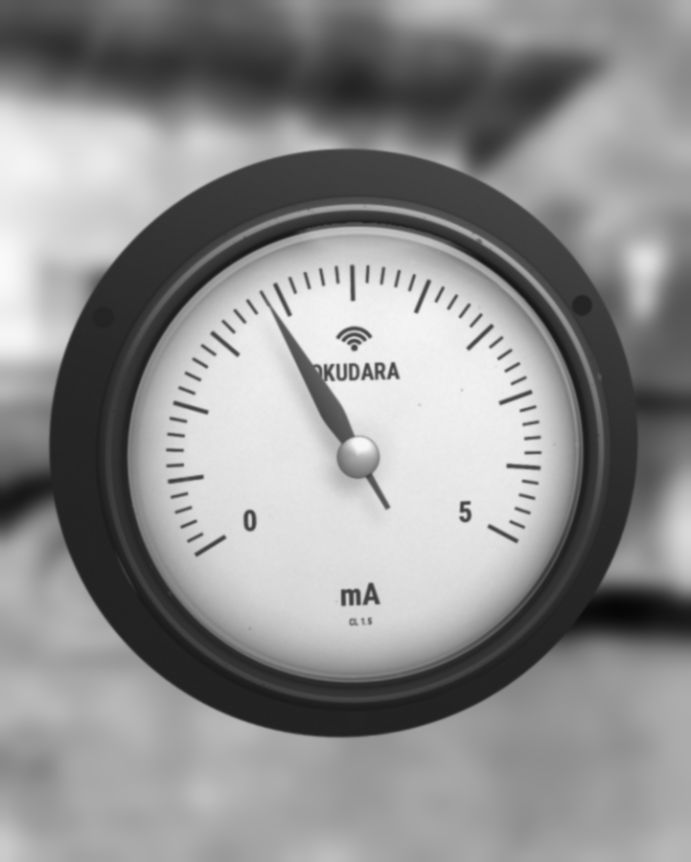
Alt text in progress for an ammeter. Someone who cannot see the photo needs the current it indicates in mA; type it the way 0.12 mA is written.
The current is 1.9 mA
